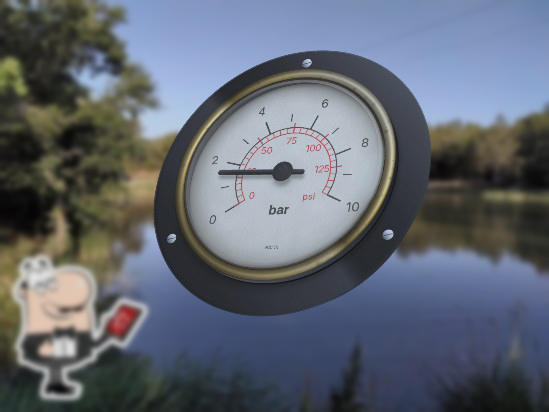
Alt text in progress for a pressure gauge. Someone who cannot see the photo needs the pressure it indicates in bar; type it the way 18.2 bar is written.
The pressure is 1.5 bar
